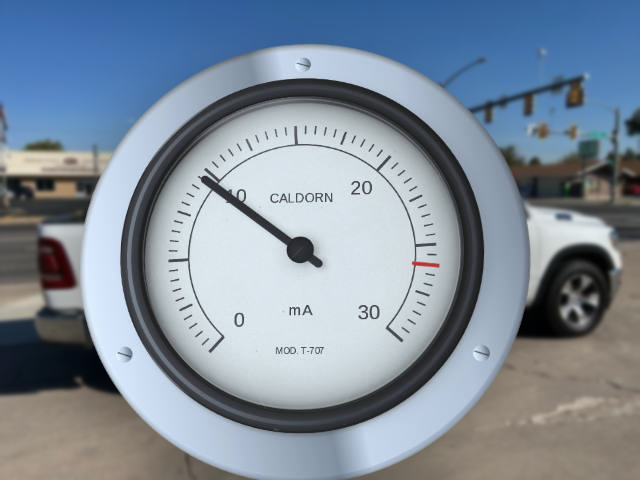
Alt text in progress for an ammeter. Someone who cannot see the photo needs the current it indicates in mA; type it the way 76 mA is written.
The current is 9.5 mA
